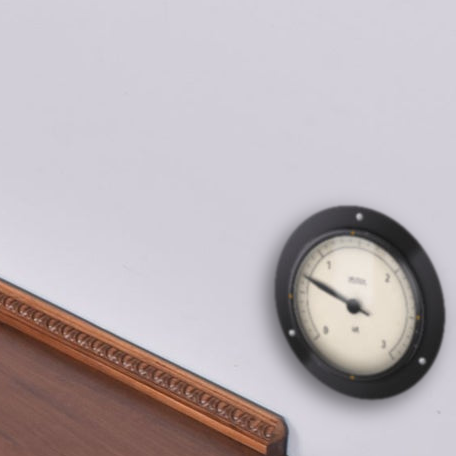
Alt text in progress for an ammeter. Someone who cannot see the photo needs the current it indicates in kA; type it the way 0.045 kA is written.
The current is 0.7 kA
